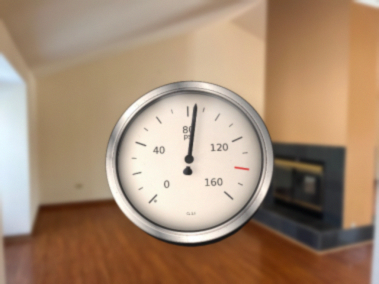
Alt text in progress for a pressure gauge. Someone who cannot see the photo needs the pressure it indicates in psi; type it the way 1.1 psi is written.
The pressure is 85 psi
